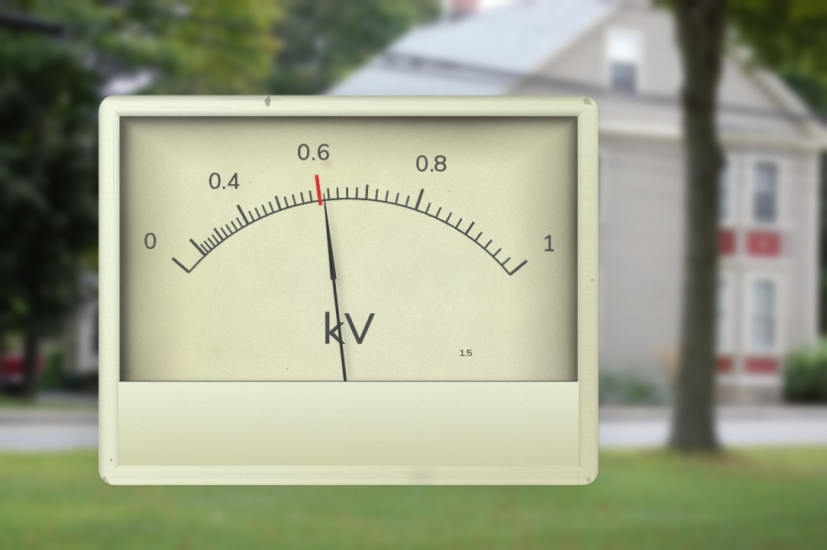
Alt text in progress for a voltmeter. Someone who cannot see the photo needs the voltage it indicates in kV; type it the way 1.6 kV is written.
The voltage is 0.61 kV
